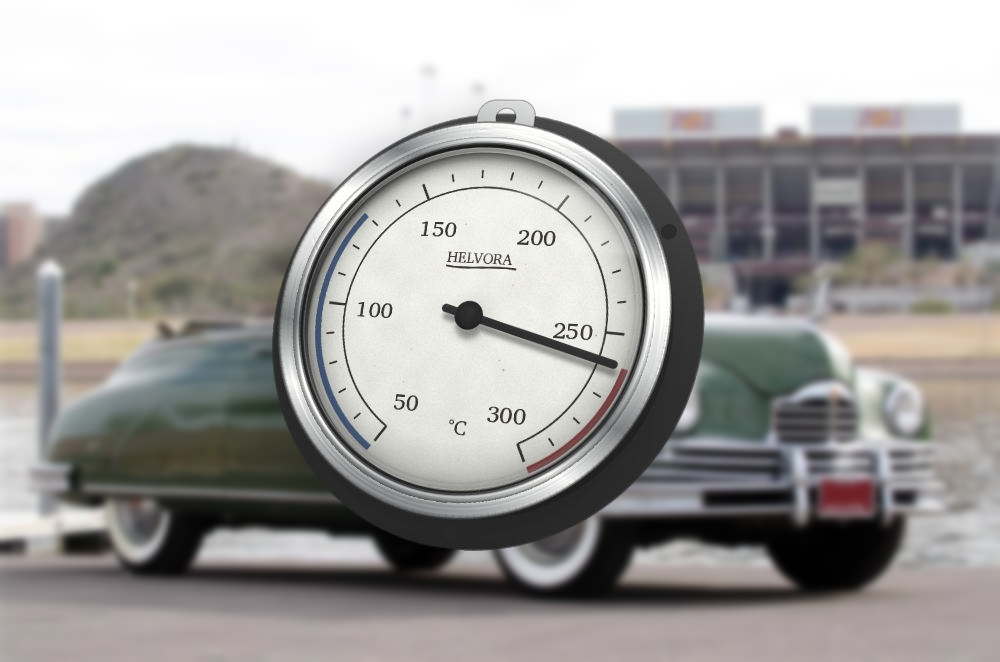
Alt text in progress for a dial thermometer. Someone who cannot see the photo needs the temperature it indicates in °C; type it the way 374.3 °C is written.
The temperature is 260 °C
